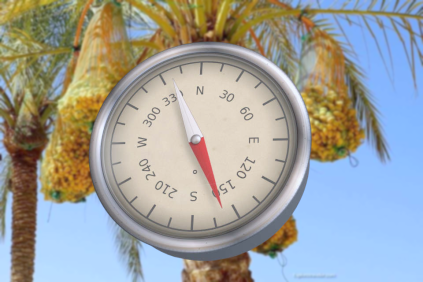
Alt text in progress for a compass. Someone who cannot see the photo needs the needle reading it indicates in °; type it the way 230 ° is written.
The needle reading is 157.5 °
